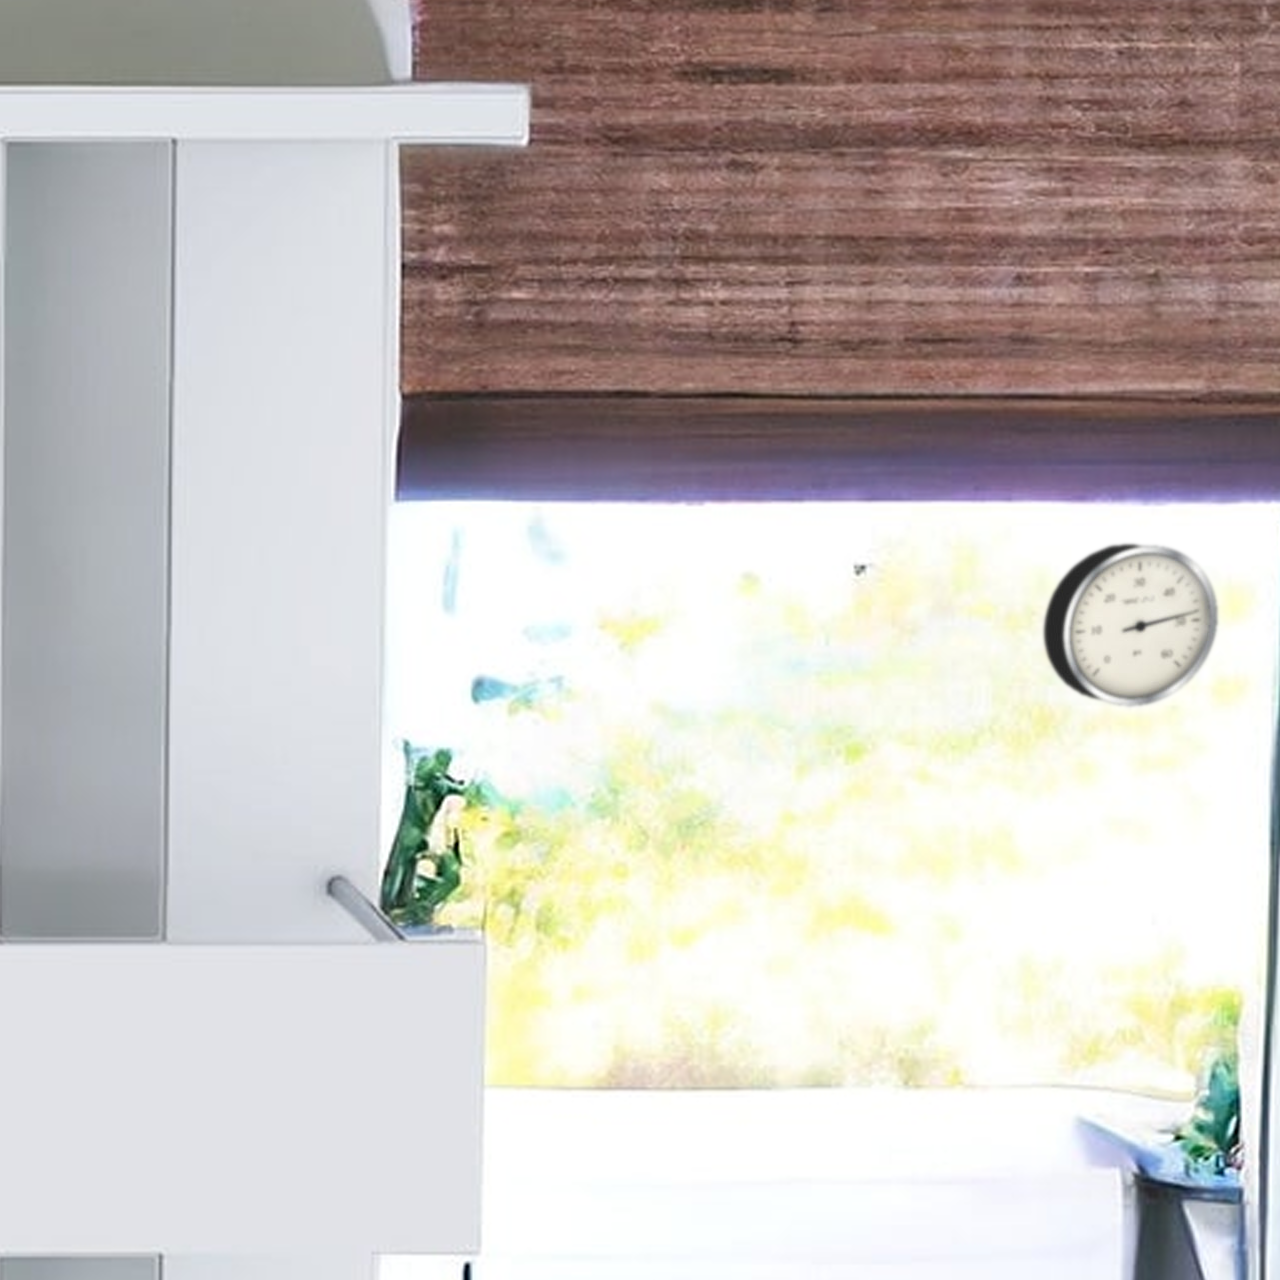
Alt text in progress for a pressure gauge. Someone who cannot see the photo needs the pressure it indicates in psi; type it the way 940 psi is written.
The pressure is 48 psi
